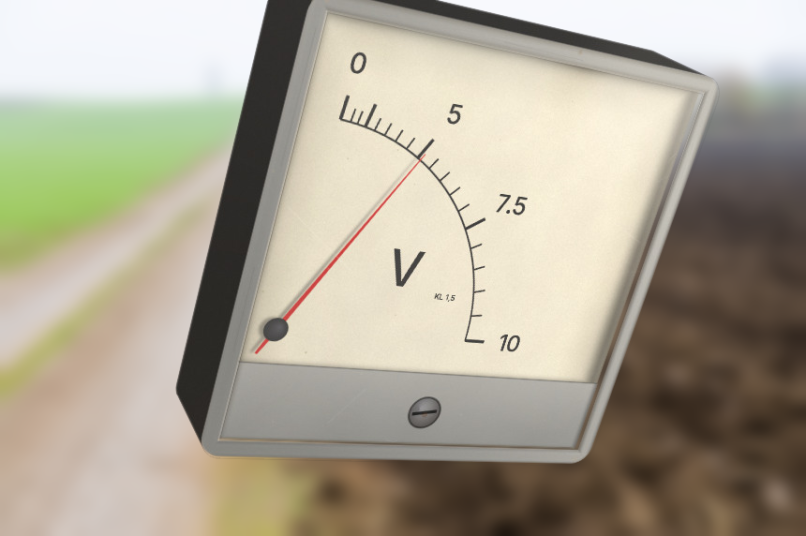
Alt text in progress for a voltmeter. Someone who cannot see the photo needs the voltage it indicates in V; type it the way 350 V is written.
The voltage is 5 V
